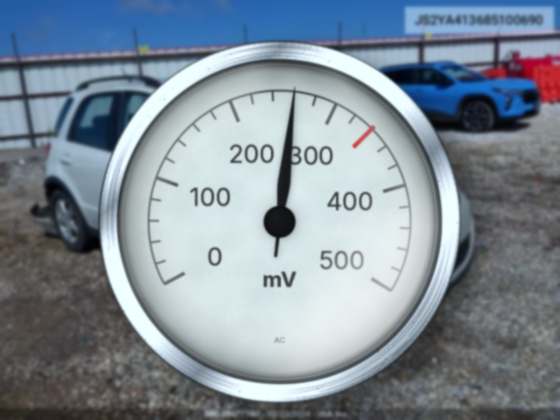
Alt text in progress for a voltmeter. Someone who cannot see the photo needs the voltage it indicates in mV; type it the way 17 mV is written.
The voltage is 260 mV
